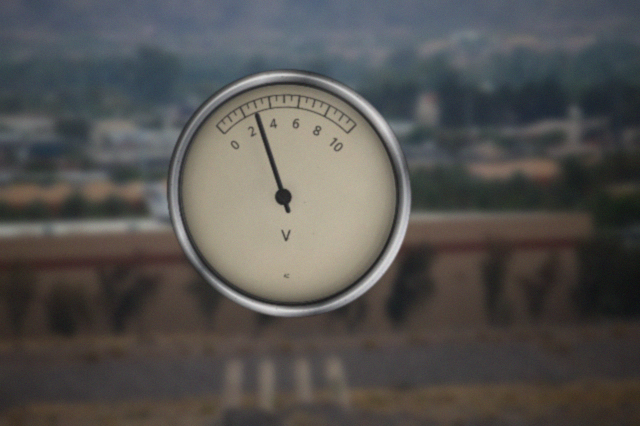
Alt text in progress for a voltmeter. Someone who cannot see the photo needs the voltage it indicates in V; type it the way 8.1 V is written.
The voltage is 3 V
